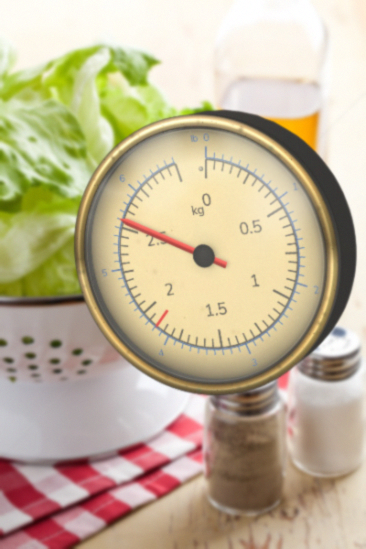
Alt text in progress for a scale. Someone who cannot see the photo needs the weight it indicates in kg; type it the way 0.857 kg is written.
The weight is 2.55 kg
